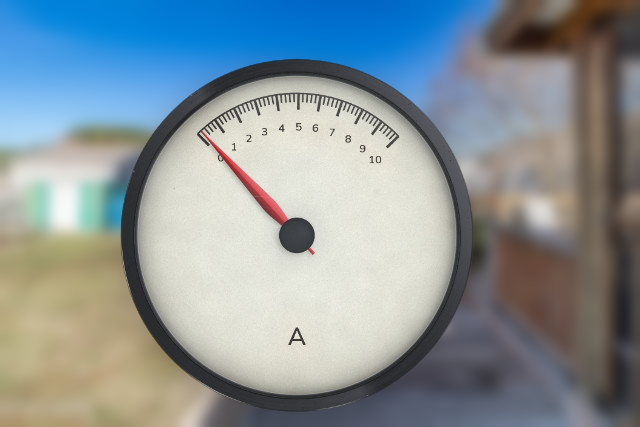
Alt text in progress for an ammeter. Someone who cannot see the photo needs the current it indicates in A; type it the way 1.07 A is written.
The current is 0.2 A
